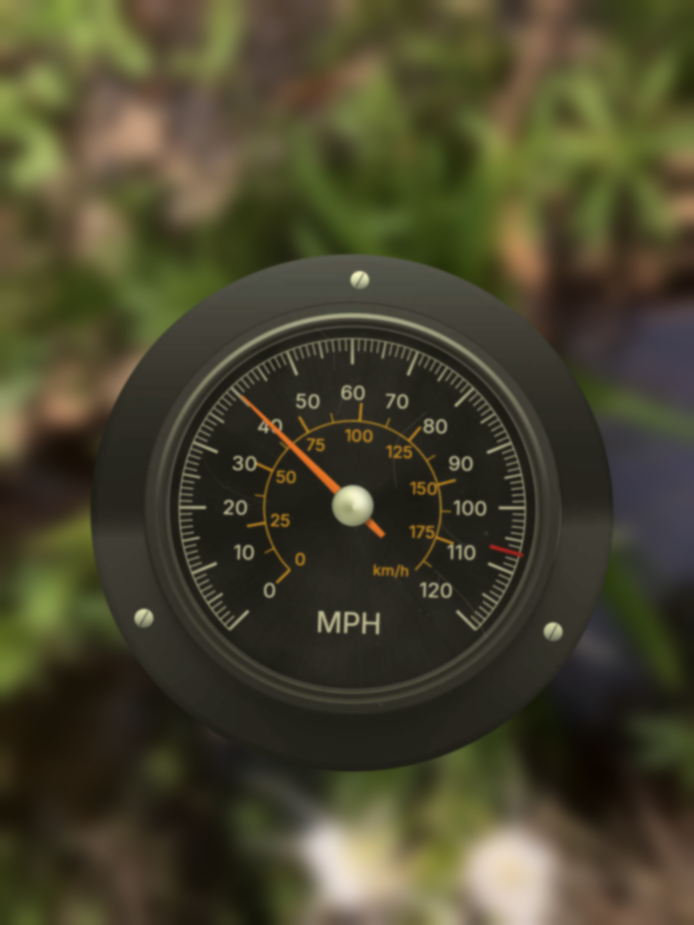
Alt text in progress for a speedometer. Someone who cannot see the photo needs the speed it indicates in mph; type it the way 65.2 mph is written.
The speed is 40 mph
